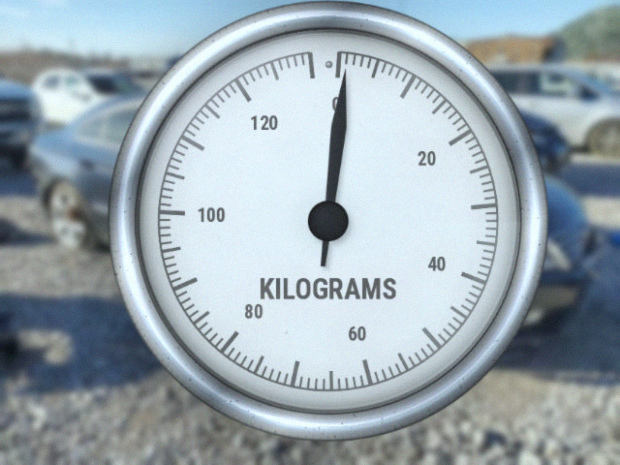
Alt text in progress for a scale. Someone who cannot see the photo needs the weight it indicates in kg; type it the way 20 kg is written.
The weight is 1 kg
